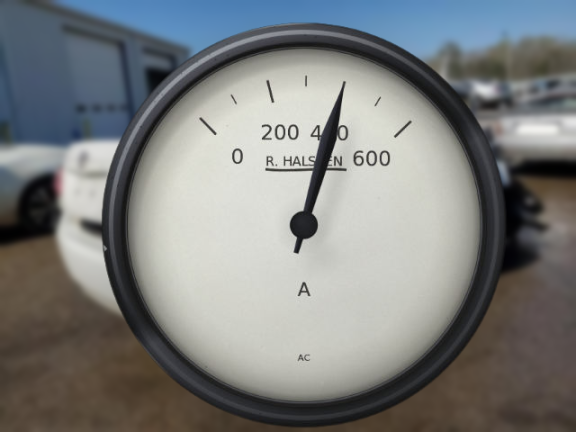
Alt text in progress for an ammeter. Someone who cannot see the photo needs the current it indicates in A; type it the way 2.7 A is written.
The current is 400 A
